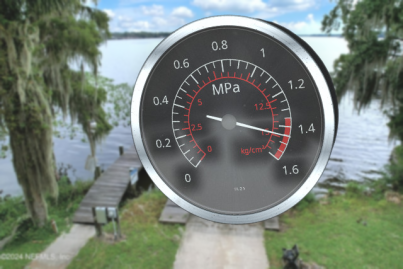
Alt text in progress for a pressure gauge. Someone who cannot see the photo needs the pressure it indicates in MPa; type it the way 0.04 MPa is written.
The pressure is 1.45 MPa
